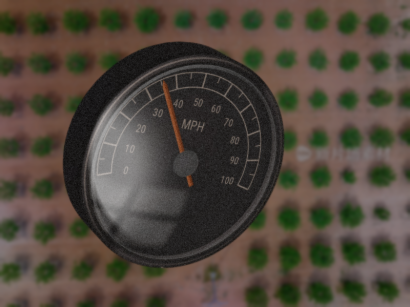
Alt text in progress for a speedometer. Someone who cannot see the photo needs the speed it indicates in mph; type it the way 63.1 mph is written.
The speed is 35 mph
